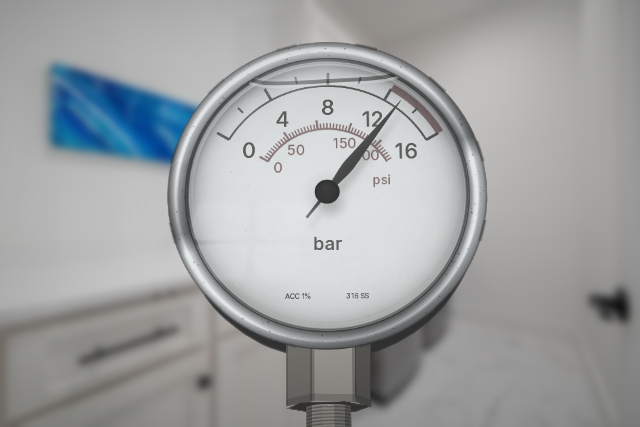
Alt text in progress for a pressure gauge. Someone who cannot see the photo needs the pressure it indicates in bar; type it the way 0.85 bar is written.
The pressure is 13 bar
